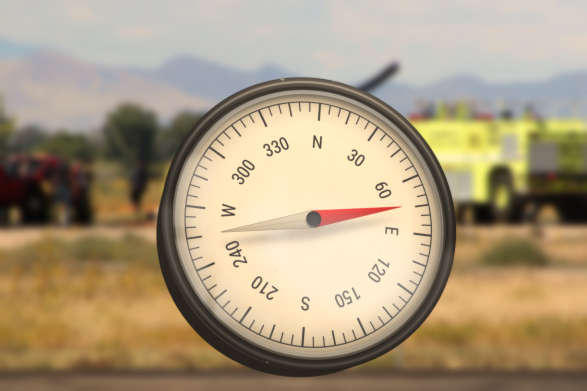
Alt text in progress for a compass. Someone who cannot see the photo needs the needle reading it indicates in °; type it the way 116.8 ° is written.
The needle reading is 75 °
